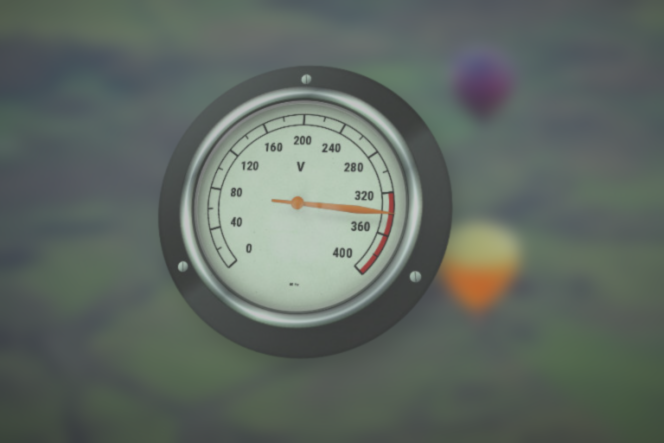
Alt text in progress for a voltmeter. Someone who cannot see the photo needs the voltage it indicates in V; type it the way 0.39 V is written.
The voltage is 340 V
